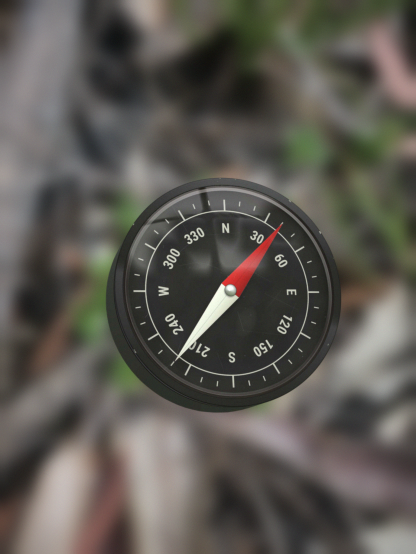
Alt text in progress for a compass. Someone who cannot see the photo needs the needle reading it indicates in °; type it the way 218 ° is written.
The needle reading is 40 °
